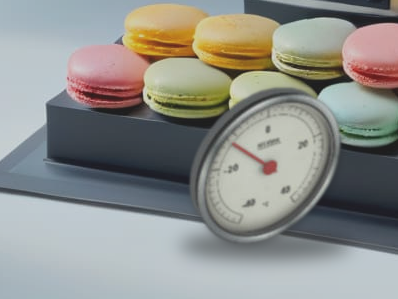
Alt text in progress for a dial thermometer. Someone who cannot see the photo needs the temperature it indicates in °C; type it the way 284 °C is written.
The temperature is -12 °C
